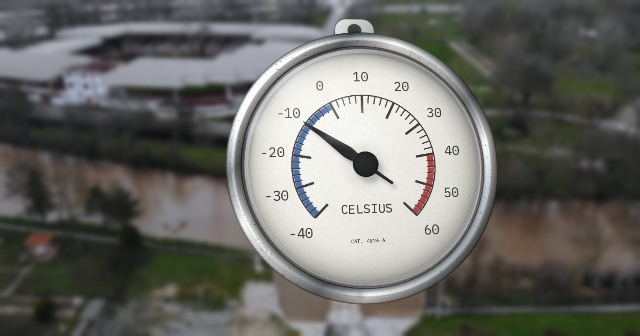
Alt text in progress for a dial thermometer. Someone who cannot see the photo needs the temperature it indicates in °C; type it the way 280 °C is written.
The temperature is -10 °C
